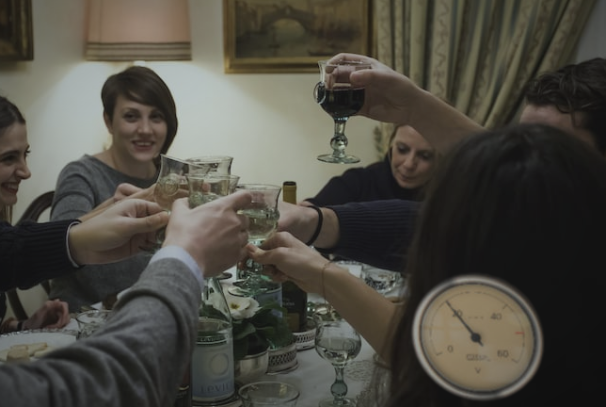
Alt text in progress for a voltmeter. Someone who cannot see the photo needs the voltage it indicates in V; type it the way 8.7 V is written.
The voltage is 20 V
